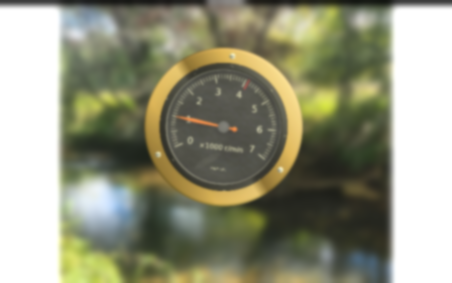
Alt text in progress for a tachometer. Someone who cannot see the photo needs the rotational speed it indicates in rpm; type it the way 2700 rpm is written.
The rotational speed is 1000 rpm
